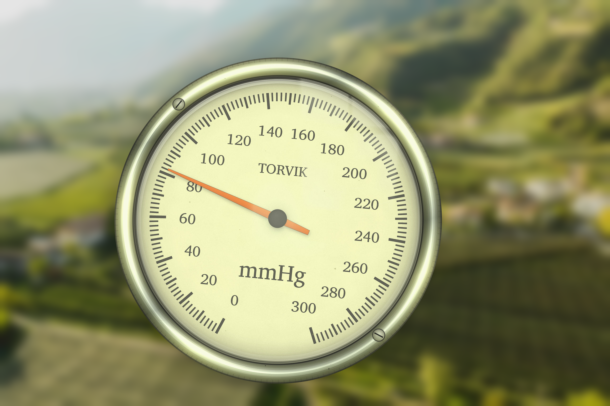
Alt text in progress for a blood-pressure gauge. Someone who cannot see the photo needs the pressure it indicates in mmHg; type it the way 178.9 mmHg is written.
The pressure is 82 mmHg
